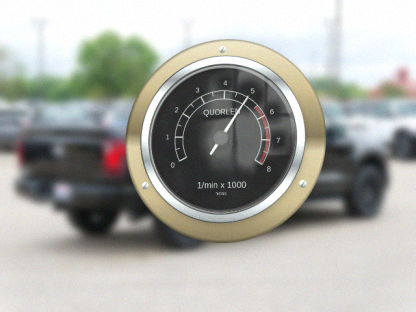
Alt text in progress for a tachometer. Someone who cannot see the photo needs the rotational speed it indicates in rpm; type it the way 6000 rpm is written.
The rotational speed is 5000 rpm
